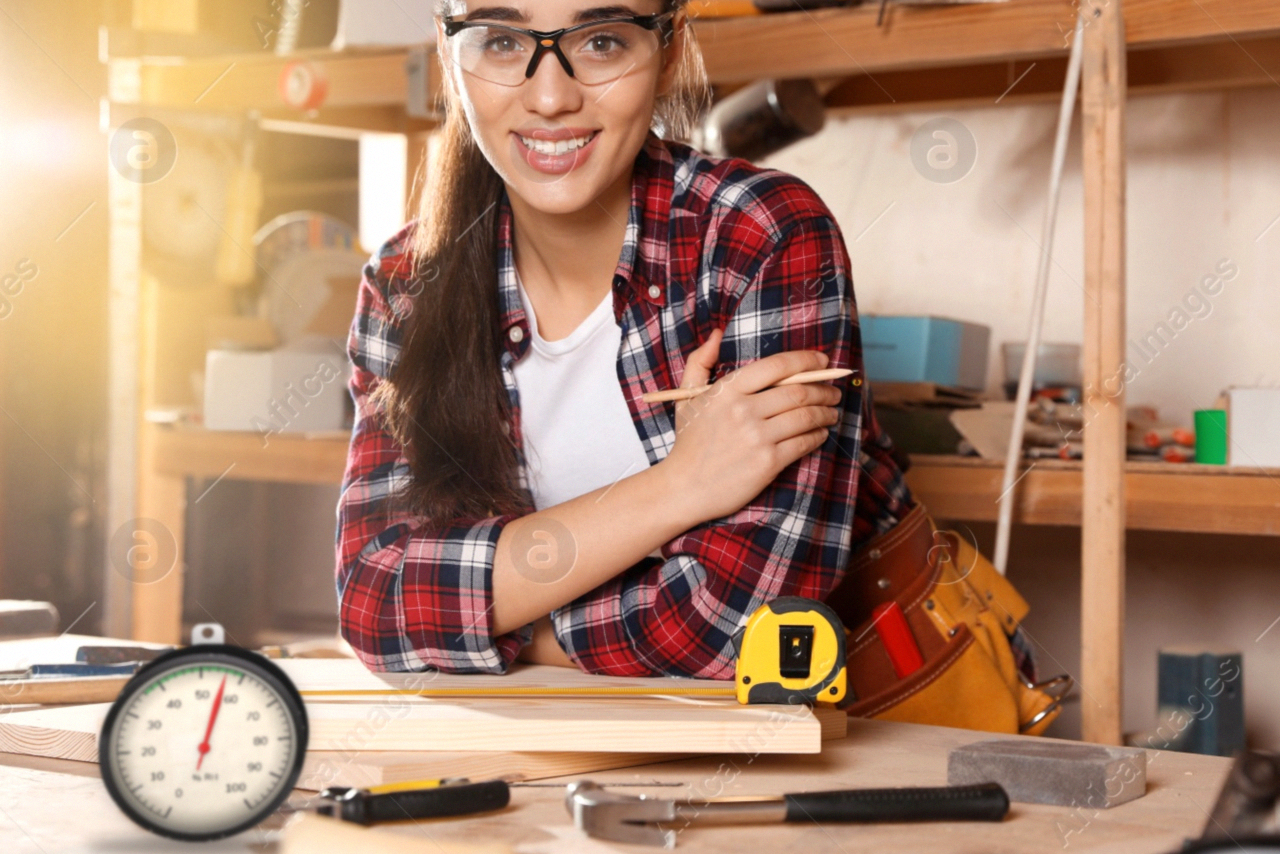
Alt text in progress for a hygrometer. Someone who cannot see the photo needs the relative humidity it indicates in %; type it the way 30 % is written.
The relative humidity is 56 %
